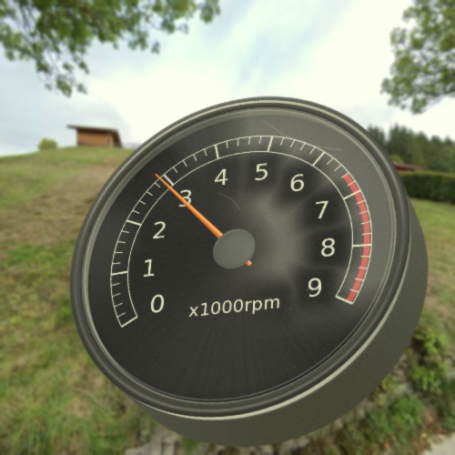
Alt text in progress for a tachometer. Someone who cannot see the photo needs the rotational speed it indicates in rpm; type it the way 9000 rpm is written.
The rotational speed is 2900 rpm
